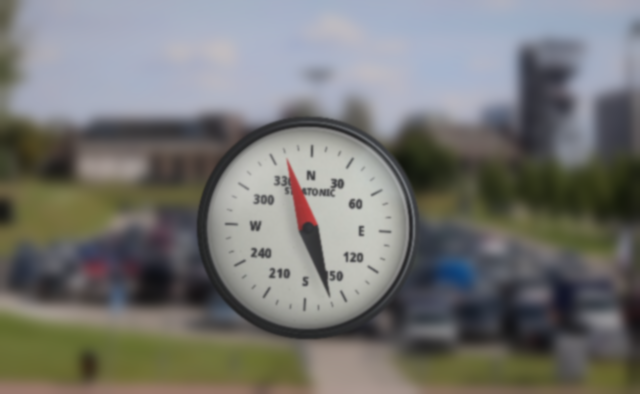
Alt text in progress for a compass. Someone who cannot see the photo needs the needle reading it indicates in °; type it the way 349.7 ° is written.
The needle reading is 340 °
